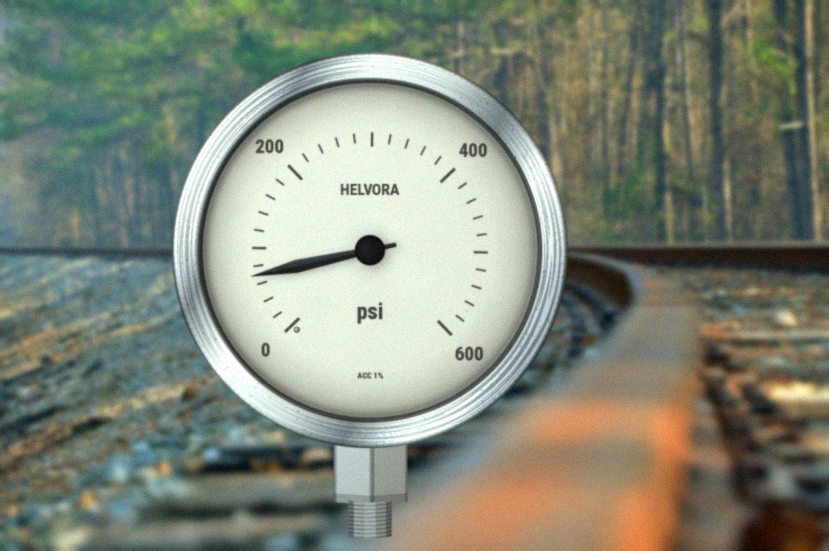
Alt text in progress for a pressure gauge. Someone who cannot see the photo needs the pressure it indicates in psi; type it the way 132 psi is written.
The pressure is 70 psi
